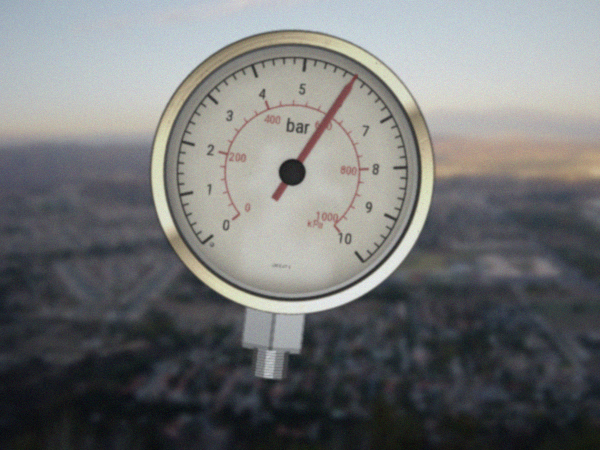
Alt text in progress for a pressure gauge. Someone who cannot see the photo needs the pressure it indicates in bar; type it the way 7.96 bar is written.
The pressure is 6 bar
